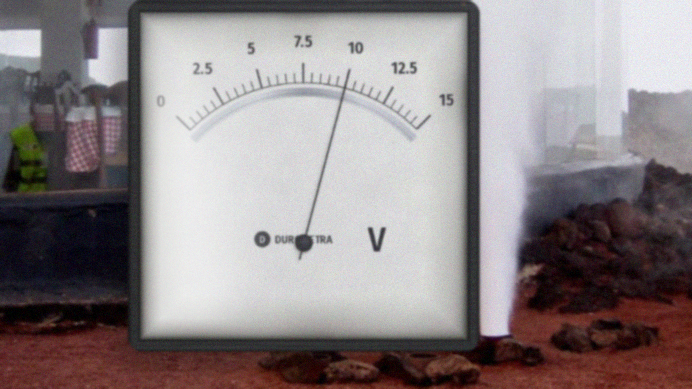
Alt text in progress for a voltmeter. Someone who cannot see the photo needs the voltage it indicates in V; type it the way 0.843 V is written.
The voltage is 10 V
